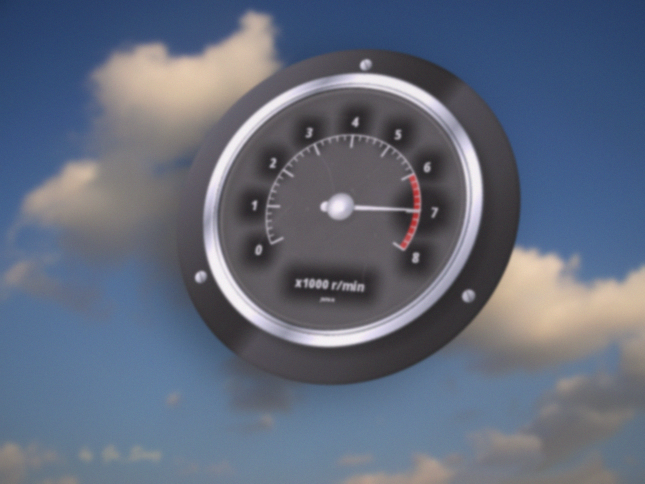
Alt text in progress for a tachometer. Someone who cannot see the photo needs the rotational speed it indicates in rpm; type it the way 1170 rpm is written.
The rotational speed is 7000 rpm
